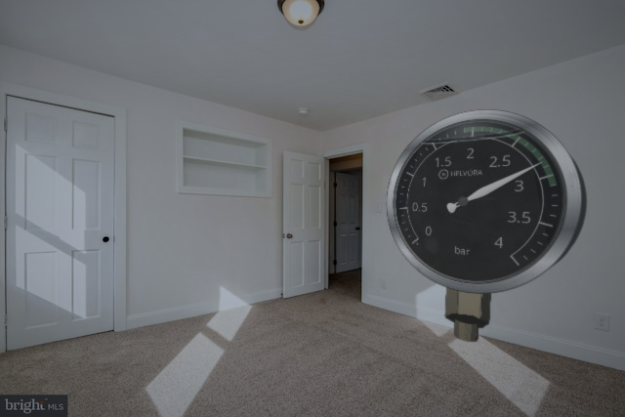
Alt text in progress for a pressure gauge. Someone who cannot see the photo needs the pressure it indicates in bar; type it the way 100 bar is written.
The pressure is 2.85 bar
